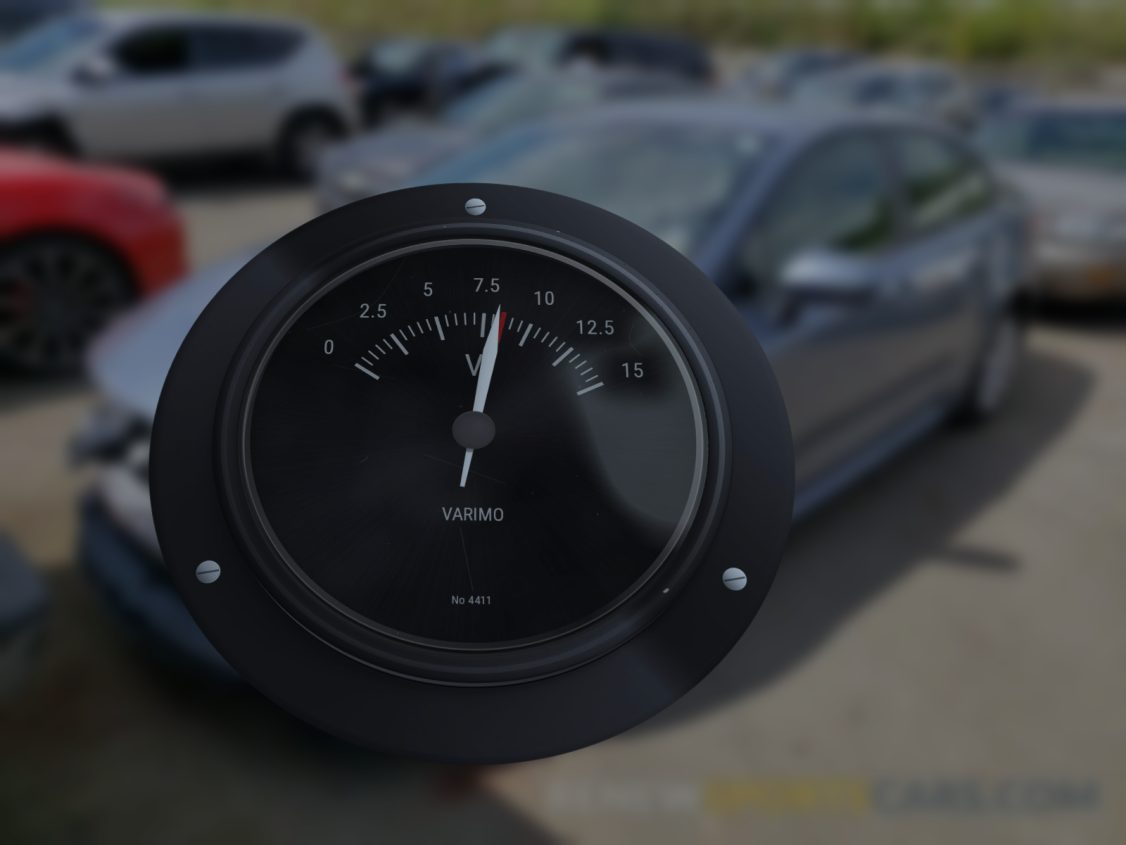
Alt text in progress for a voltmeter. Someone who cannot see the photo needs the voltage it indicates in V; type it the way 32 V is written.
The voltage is 8.25 V
